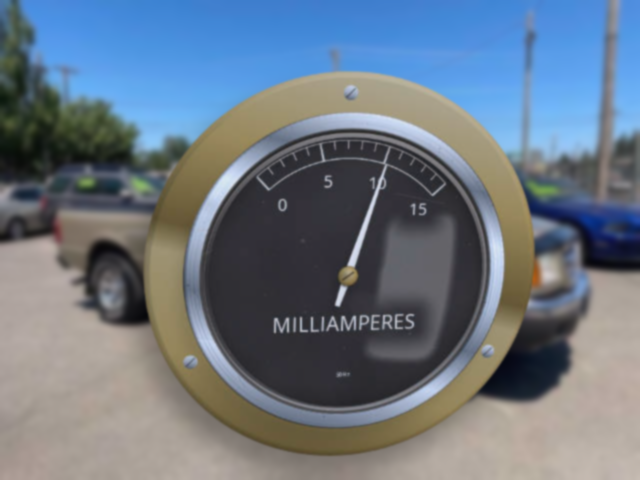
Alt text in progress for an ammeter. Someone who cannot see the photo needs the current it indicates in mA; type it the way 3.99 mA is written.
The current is 10 mA
